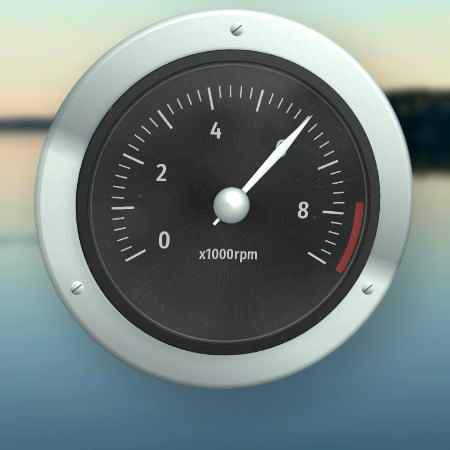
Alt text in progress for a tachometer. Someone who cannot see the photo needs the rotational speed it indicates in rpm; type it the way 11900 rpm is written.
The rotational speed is 6000 rpm
